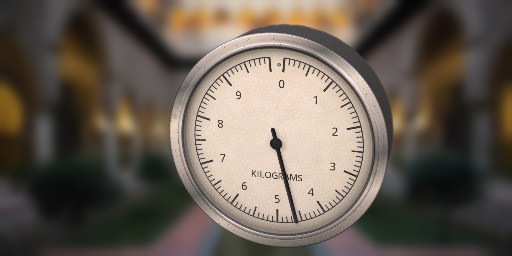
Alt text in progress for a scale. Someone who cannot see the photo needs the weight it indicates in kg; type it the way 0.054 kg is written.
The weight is 4.6 kg
